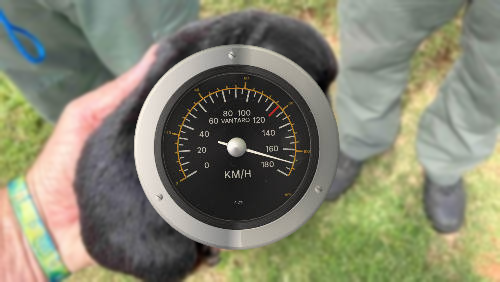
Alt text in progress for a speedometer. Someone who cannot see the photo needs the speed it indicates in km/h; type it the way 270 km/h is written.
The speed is 170 km/h
